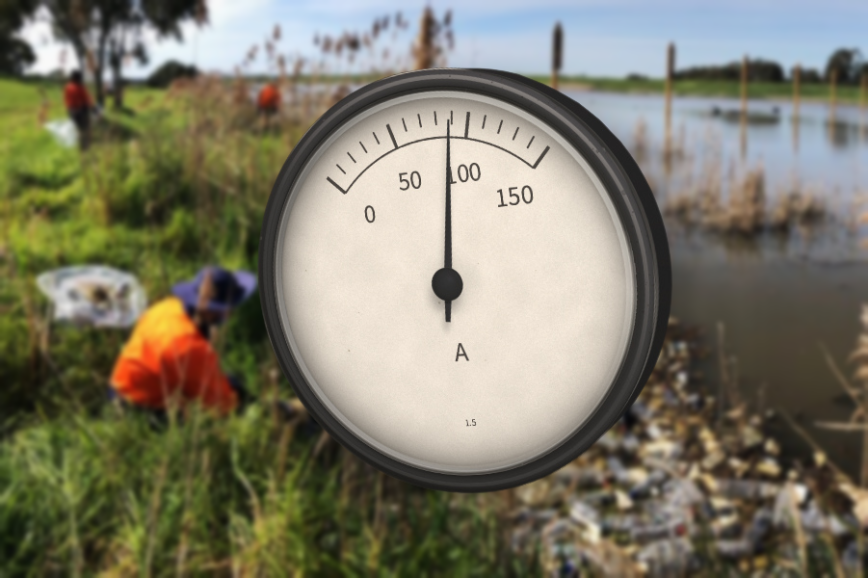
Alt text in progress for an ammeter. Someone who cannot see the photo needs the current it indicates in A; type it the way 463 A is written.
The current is 90 A
